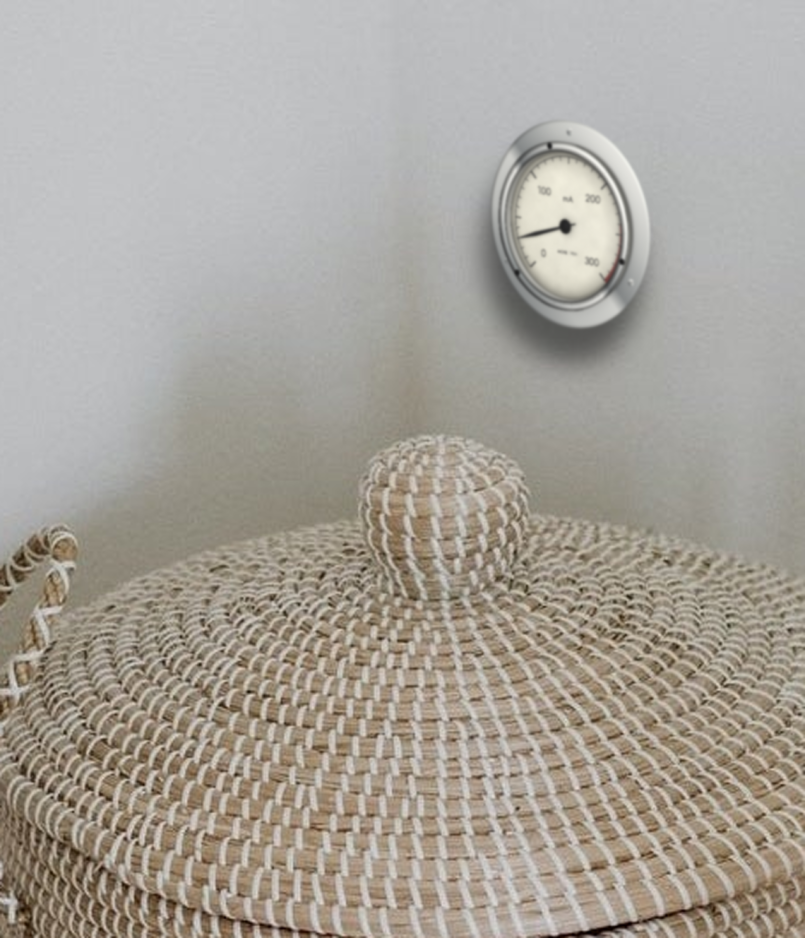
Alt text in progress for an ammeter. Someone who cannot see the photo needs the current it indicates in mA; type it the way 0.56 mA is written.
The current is 30 mA
